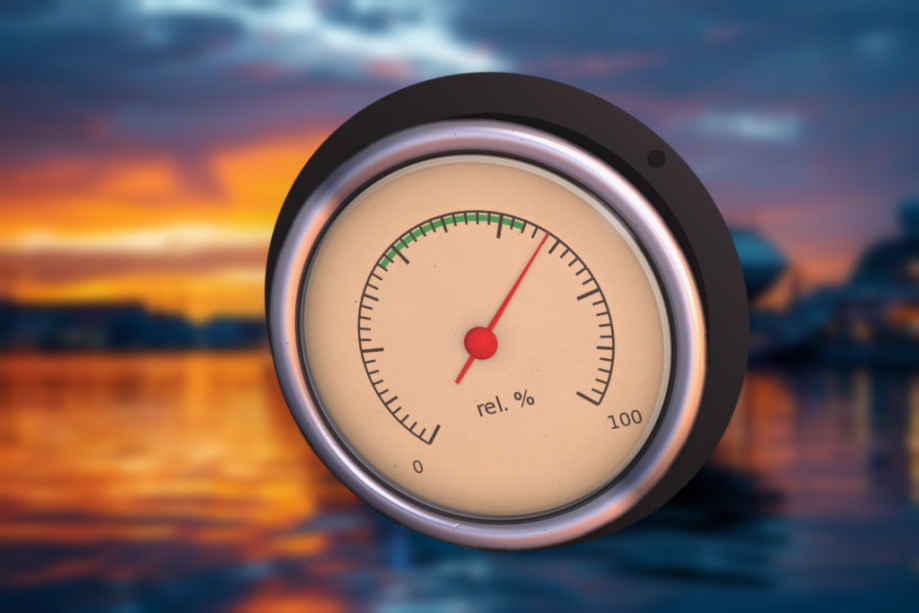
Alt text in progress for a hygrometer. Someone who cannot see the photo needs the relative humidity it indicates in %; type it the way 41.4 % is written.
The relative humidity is 68 %
